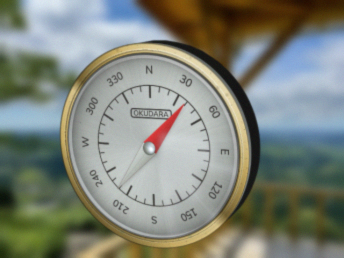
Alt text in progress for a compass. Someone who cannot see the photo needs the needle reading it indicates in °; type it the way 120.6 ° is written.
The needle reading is 40 °
